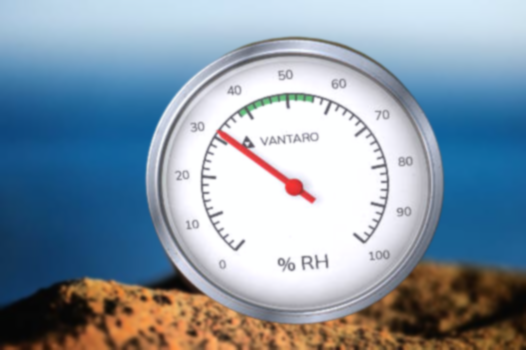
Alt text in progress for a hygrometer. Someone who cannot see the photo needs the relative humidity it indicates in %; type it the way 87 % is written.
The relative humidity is 32 %
